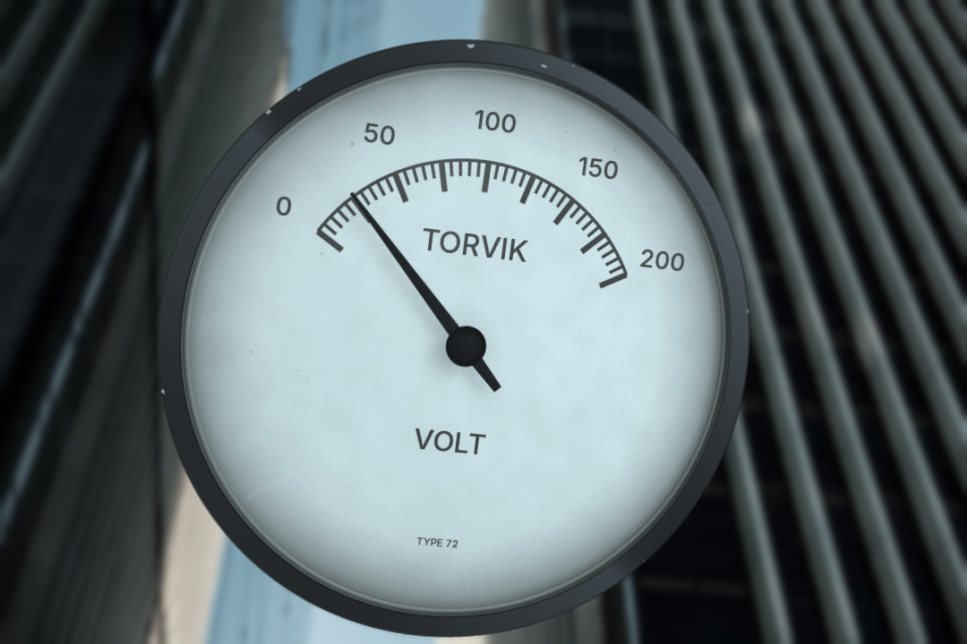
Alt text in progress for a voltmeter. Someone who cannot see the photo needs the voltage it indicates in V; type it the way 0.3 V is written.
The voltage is 25 V
